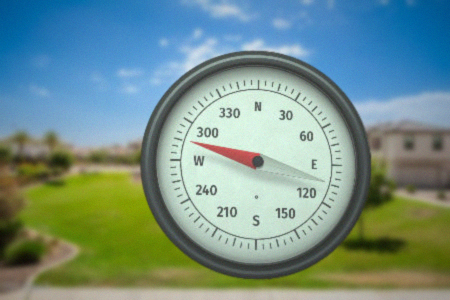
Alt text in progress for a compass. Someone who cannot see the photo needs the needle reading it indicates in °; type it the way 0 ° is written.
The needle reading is 285 °
